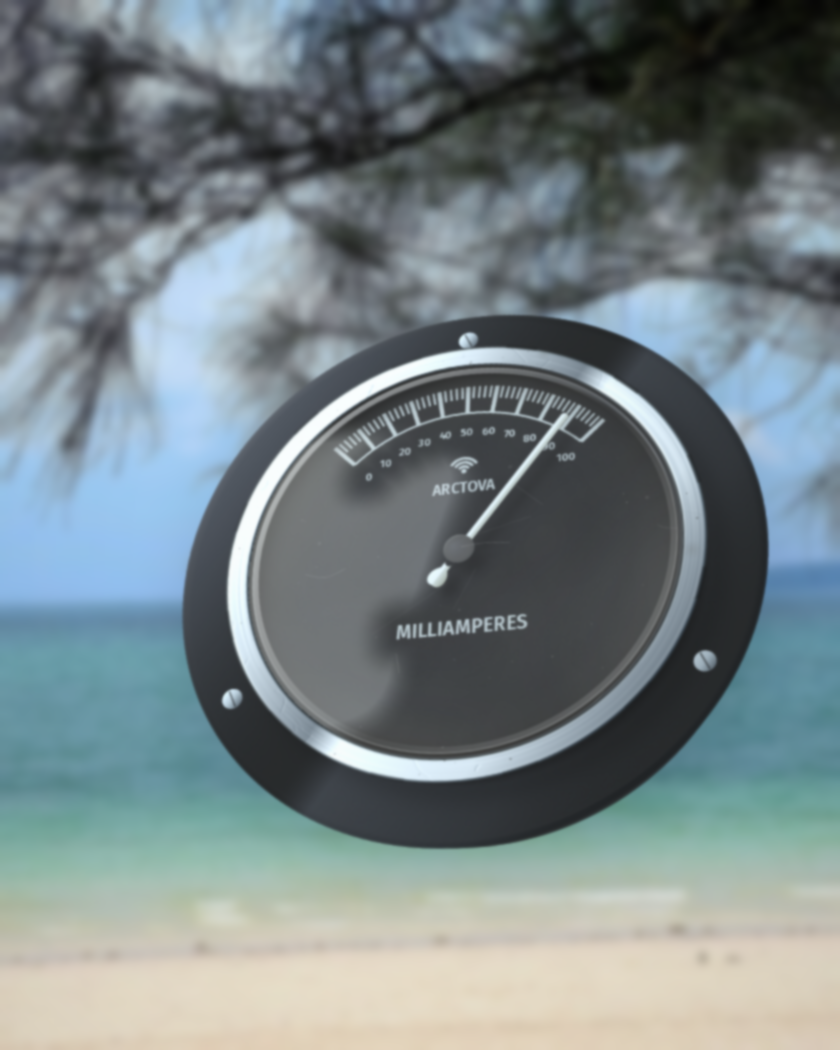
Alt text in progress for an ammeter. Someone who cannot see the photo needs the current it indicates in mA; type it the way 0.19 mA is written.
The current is 90 mA
